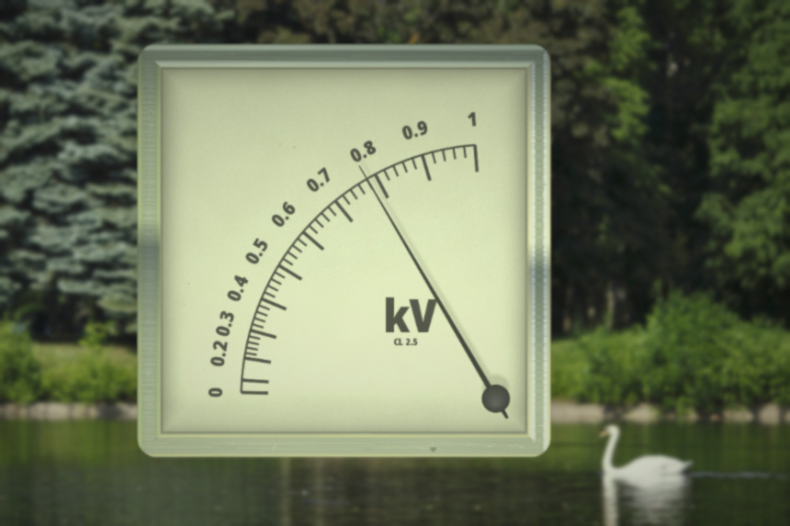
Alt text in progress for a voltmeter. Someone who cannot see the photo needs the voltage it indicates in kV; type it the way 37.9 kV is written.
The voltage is 0.78 kV
